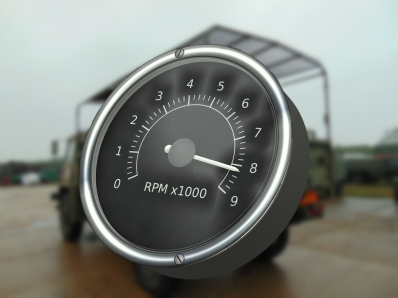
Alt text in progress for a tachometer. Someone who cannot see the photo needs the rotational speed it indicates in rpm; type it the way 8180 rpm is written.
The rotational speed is 8200 rpm
